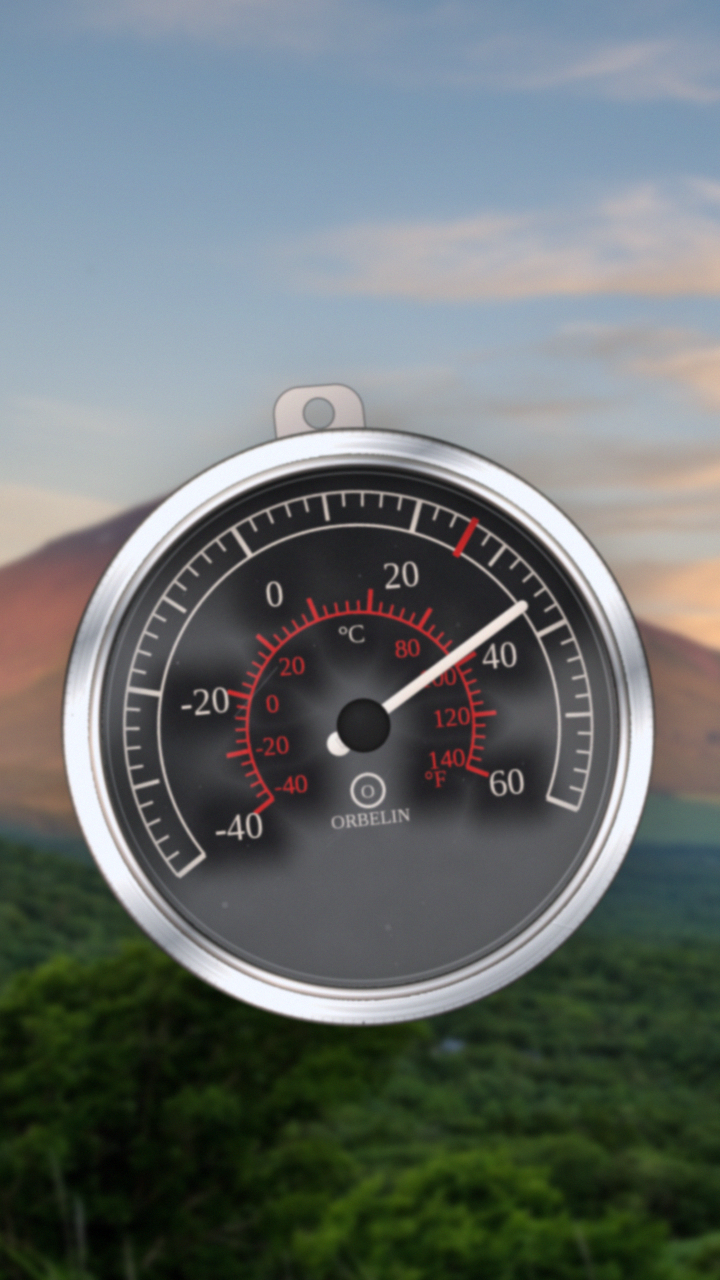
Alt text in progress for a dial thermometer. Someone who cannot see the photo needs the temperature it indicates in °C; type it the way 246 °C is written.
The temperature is 36 °C
